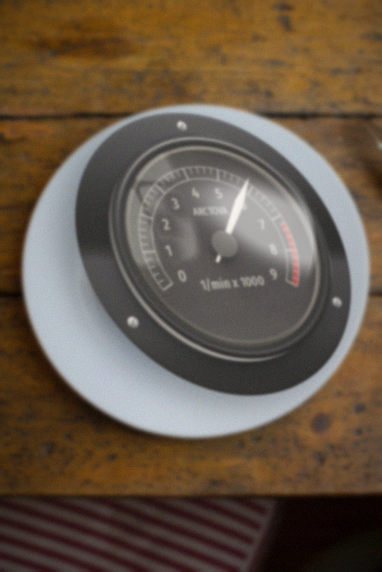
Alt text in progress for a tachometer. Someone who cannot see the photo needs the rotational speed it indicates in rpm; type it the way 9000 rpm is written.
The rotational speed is 5800 rpm
